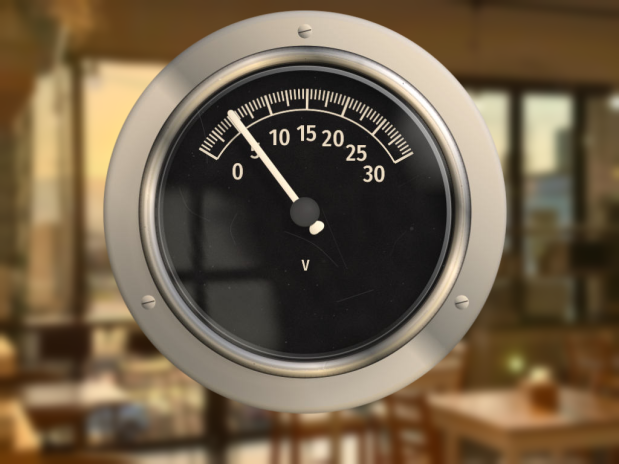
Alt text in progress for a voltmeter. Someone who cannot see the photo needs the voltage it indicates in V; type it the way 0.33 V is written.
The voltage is 5.5 V
